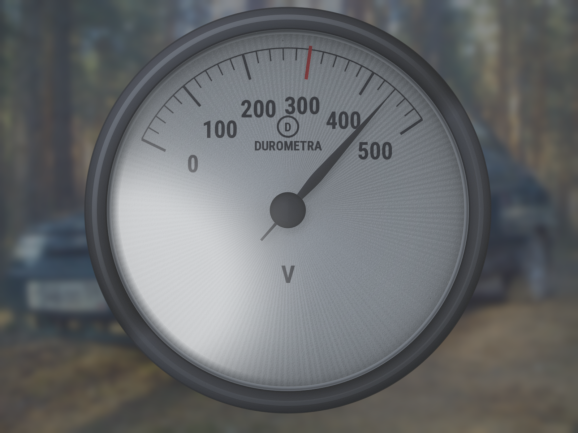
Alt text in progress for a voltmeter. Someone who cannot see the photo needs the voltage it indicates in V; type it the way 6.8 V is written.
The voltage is 440 V
